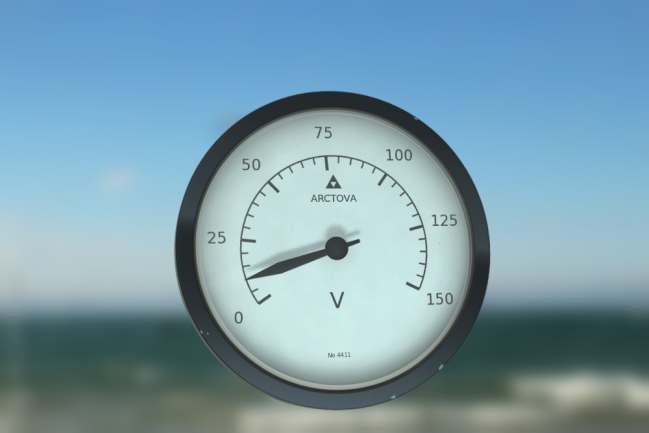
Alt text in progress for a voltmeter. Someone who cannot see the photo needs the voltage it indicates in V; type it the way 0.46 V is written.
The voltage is 10 V
